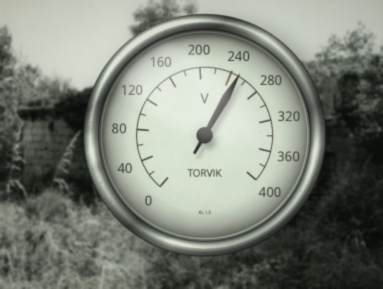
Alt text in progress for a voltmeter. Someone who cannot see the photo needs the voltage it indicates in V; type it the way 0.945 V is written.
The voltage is 250 V
